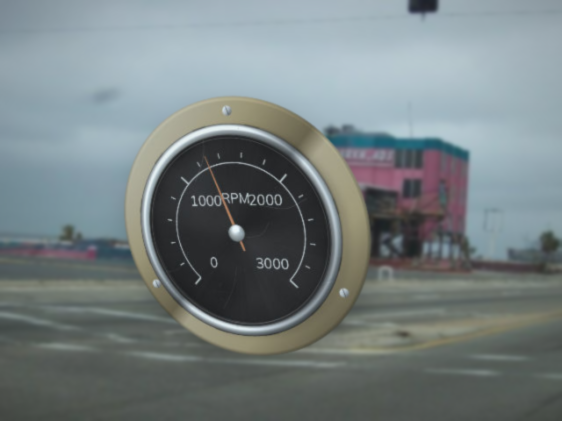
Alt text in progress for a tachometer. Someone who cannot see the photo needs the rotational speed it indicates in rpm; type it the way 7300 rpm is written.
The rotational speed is 1300 rpm
